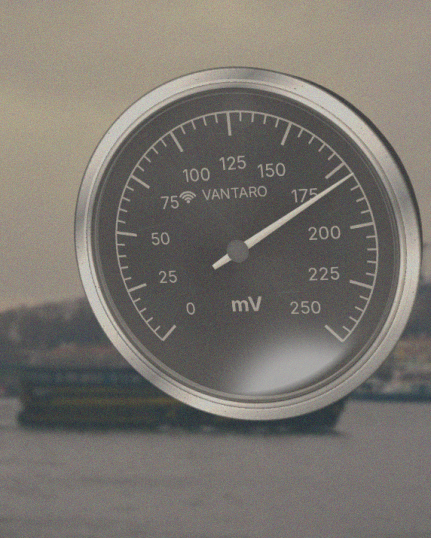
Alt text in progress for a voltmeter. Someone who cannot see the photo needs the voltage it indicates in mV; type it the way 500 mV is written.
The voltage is 180 mV
